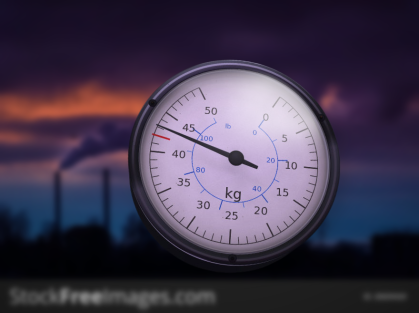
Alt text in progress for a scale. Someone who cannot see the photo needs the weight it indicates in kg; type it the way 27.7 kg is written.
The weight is 43 kg
